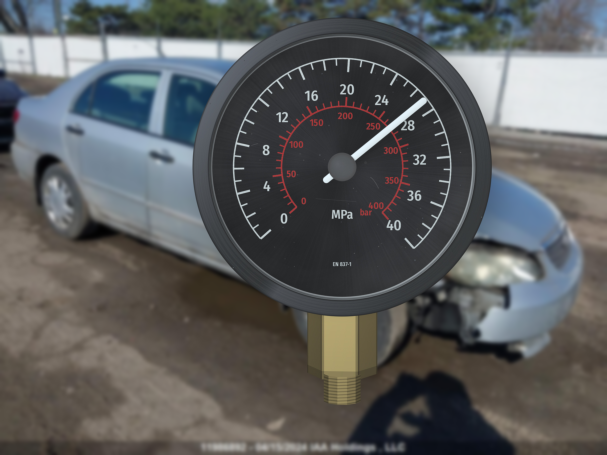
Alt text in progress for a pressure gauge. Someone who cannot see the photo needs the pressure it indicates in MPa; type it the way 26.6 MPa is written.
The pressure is 27 MPa
